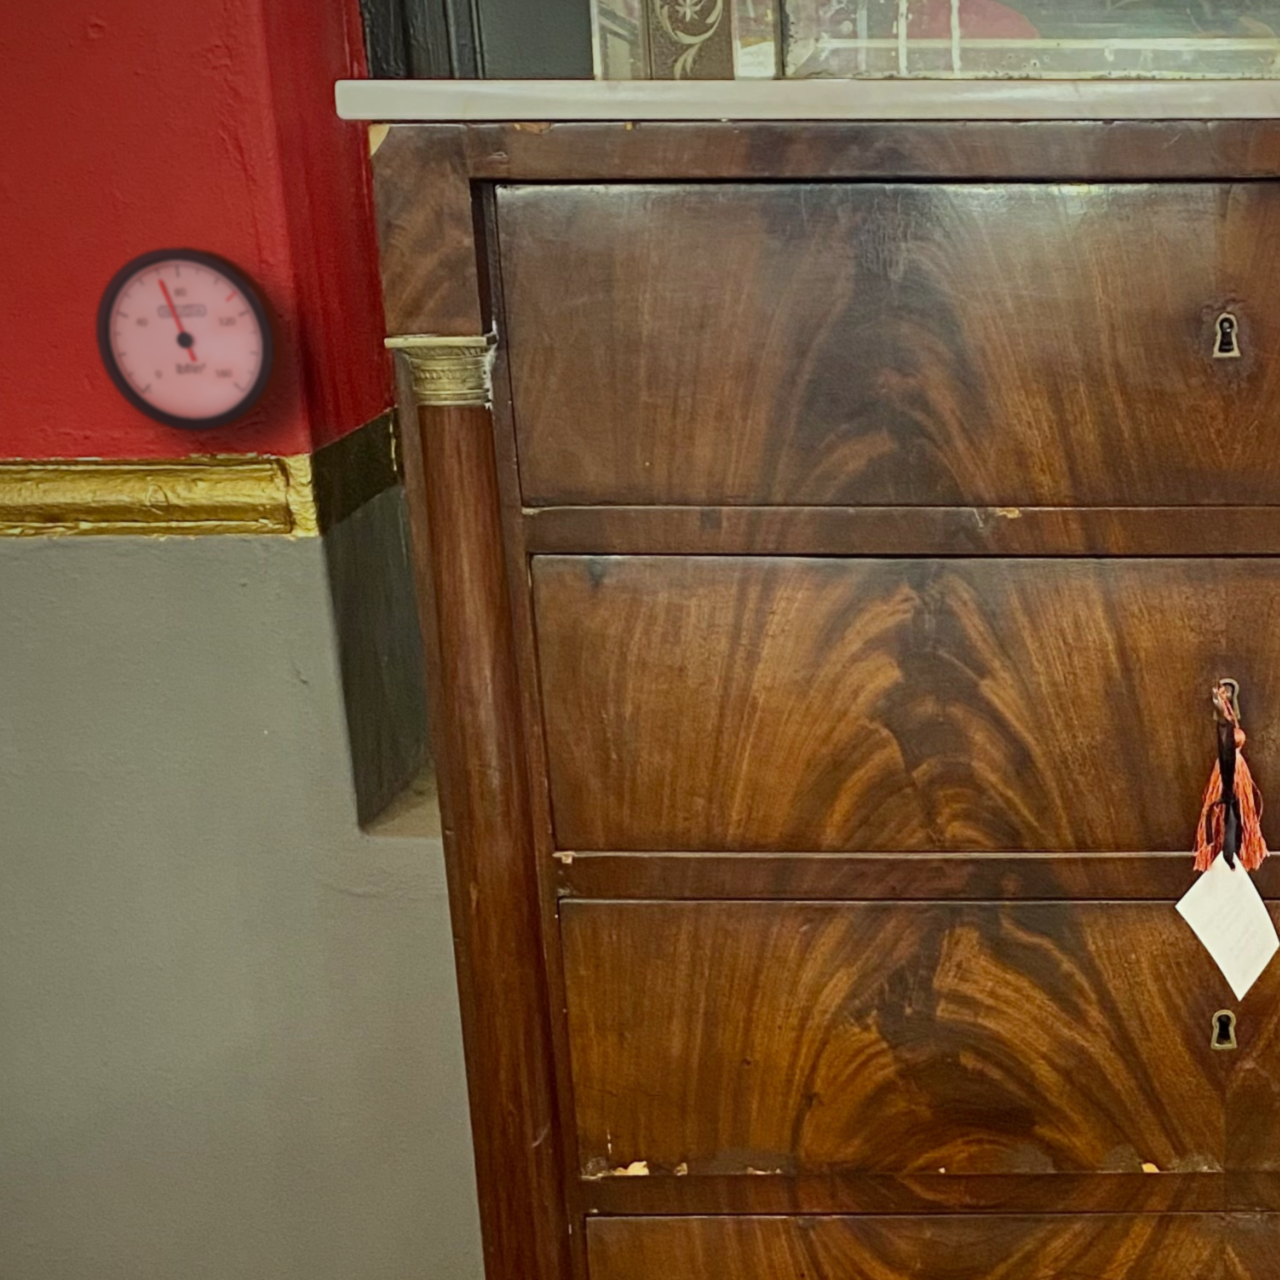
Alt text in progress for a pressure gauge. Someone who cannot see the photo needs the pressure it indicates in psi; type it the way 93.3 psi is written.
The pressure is 70 psi
